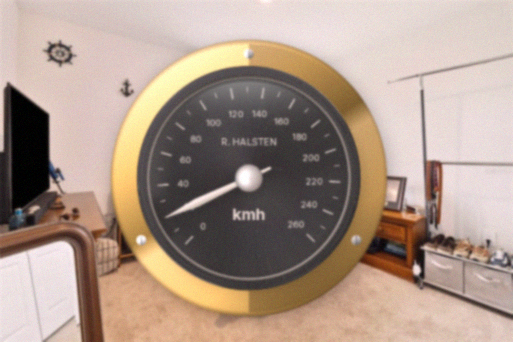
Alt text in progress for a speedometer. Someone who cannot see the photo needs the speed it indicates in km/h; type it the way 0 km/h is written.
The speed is 20 km/h
